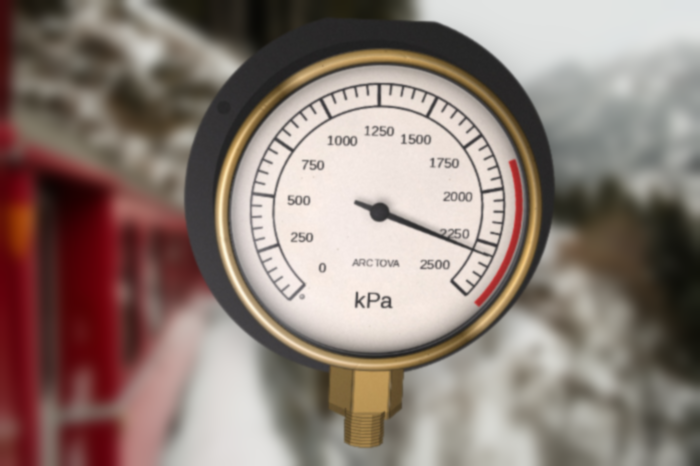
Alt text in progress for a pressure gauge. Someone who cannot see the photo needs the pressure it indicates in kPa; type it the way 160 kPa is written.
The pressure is 2300 kPa
